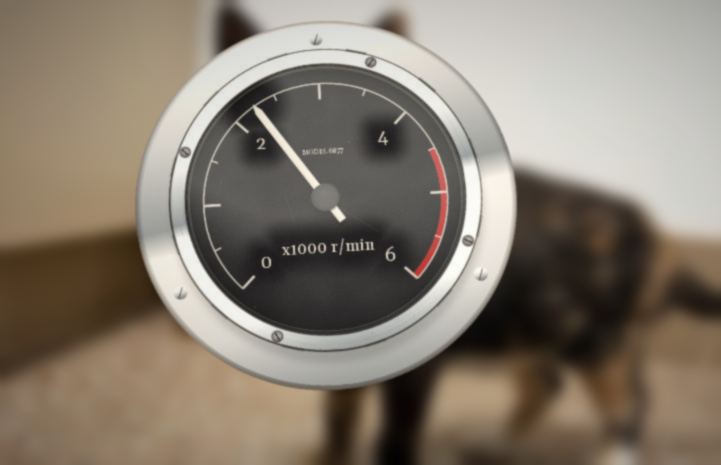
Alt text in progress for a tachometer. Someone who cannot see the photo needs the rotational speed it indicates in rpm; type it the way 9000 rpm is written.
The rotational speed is 2250 rpm
